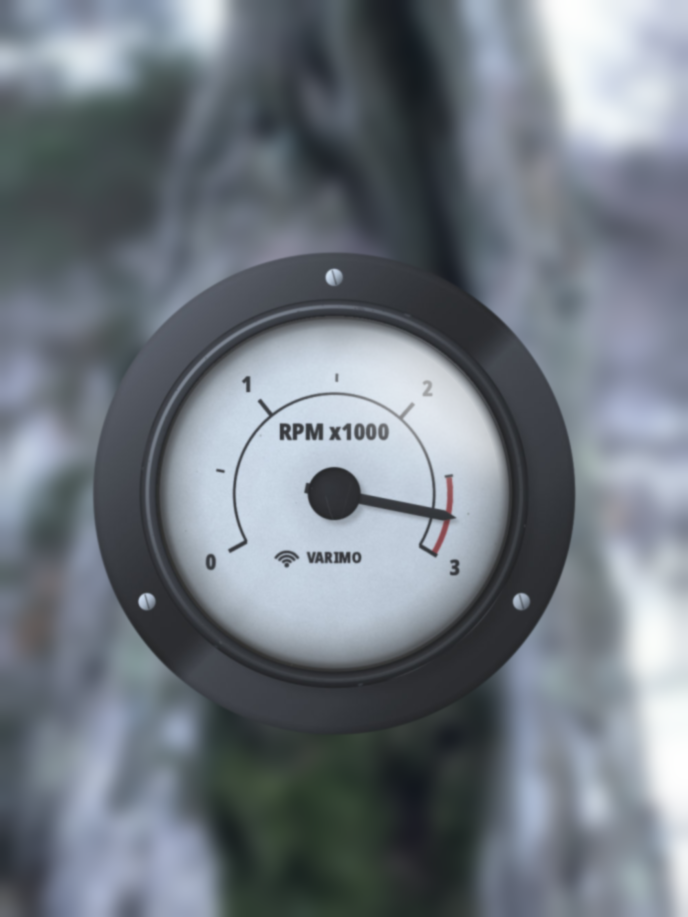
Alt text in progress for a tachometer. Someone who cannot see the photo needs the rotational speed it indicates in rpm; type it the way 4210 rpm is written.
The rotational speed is 2750 rpm
